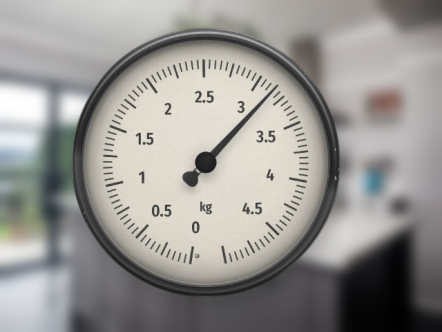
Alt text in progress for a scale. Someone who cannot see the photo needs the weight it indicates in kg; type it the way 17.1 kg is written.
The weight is 3.15 kg
